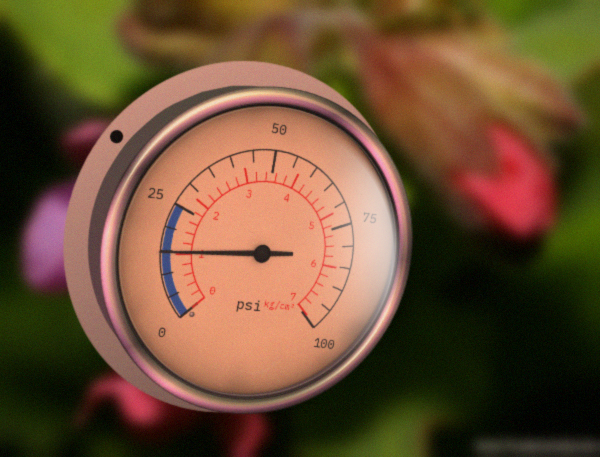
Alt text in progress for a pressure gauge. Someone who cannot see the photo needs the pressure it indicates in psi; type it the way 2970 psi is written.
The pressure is 15 psi
